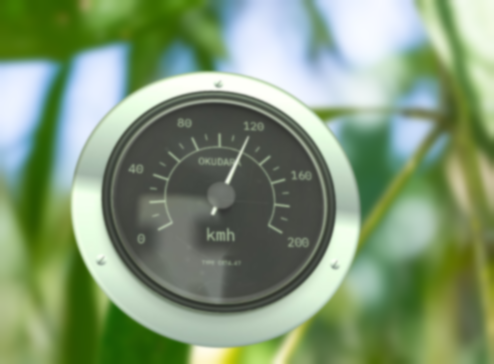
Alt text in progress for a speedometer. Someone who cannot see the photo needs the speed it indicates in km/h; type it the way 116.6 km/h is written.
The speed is 120 km/h
